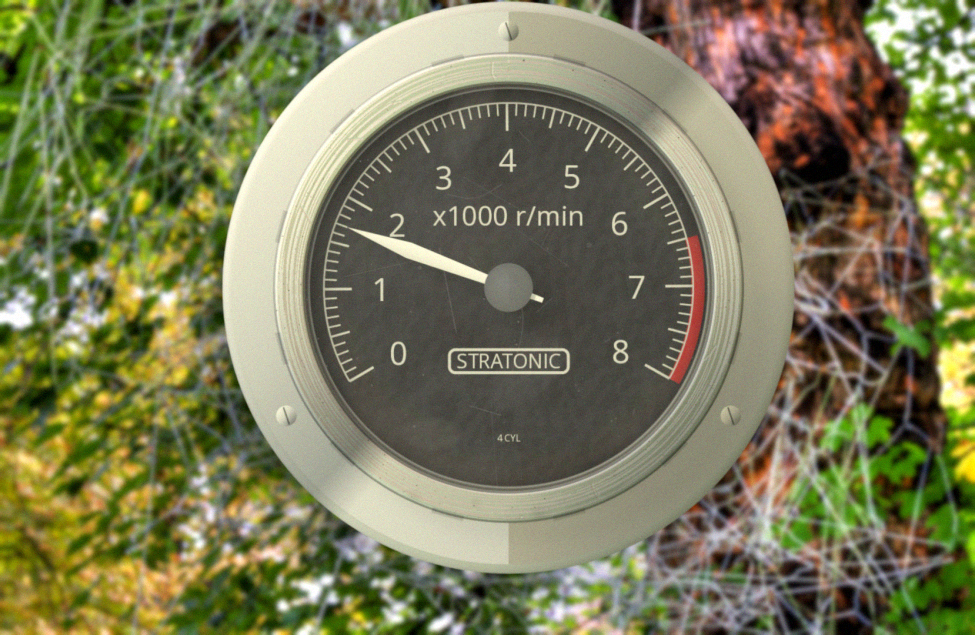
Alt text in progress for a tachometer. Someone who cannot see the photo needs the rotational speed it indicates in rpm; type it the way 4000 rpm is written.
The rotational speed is 1700 rpm
